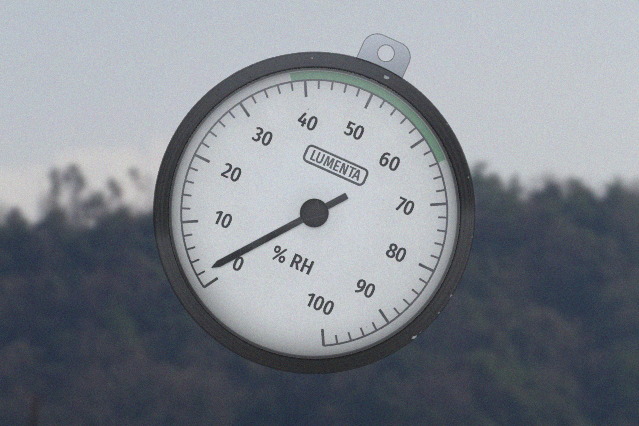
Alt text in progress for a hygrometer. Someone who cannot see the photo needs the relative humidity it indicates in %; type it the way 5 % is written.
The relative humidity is 2 %
